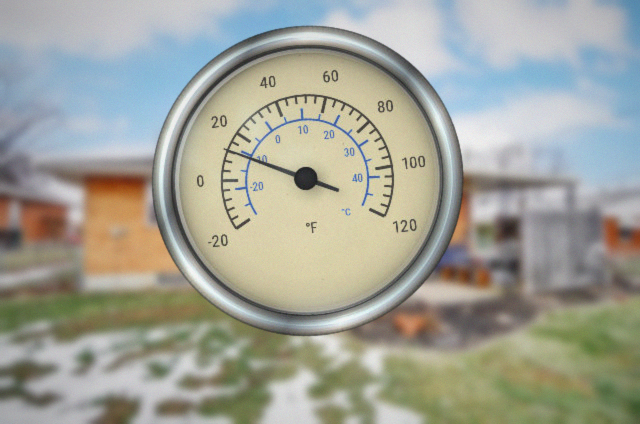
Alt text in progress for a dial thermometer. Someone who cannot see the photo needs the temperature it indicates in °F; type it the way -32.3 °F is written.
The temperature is 12 °F
